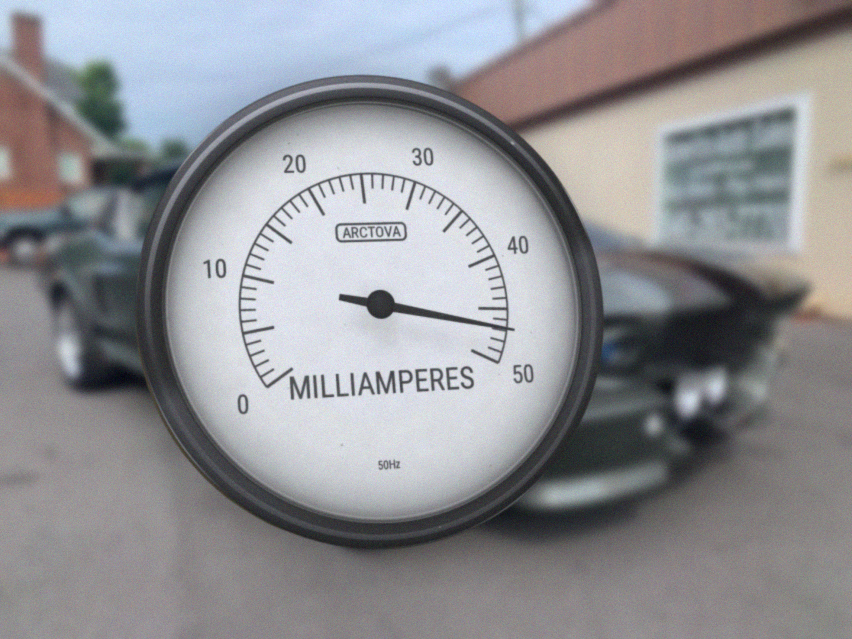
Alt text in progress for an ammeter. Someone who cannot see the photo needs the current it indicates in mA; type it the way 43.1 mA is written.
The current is 47 mA
